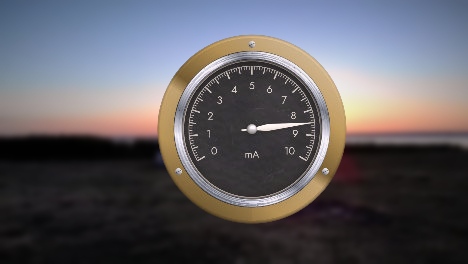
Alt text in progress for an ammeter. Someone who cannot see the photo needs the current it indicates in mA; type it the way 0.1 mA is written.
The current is 8.5 mA
